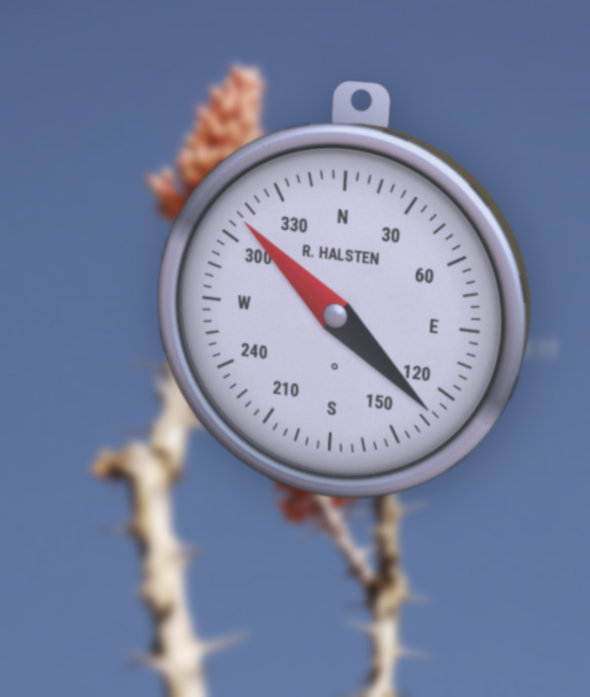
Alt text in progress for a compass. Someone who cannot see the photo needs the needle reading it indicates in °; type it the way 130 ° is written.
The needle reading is 310 °
